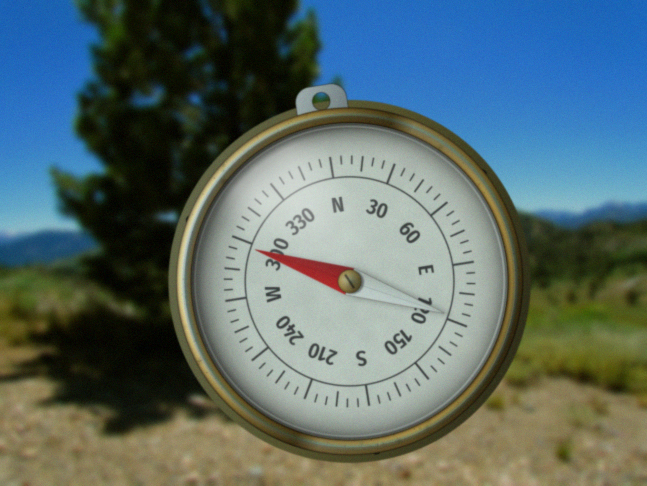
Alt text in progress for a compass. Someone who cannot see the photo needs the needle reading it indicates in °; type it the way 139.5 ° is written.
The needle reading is 297.5 °
